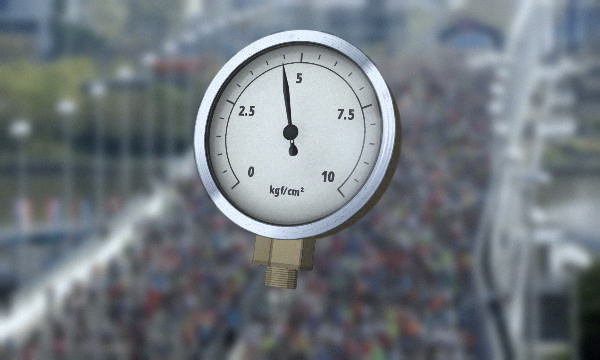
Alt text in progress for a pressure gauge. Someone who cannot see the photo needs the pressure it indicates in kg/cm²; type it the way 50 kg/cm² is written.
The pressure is 4.5 kg/cm²
